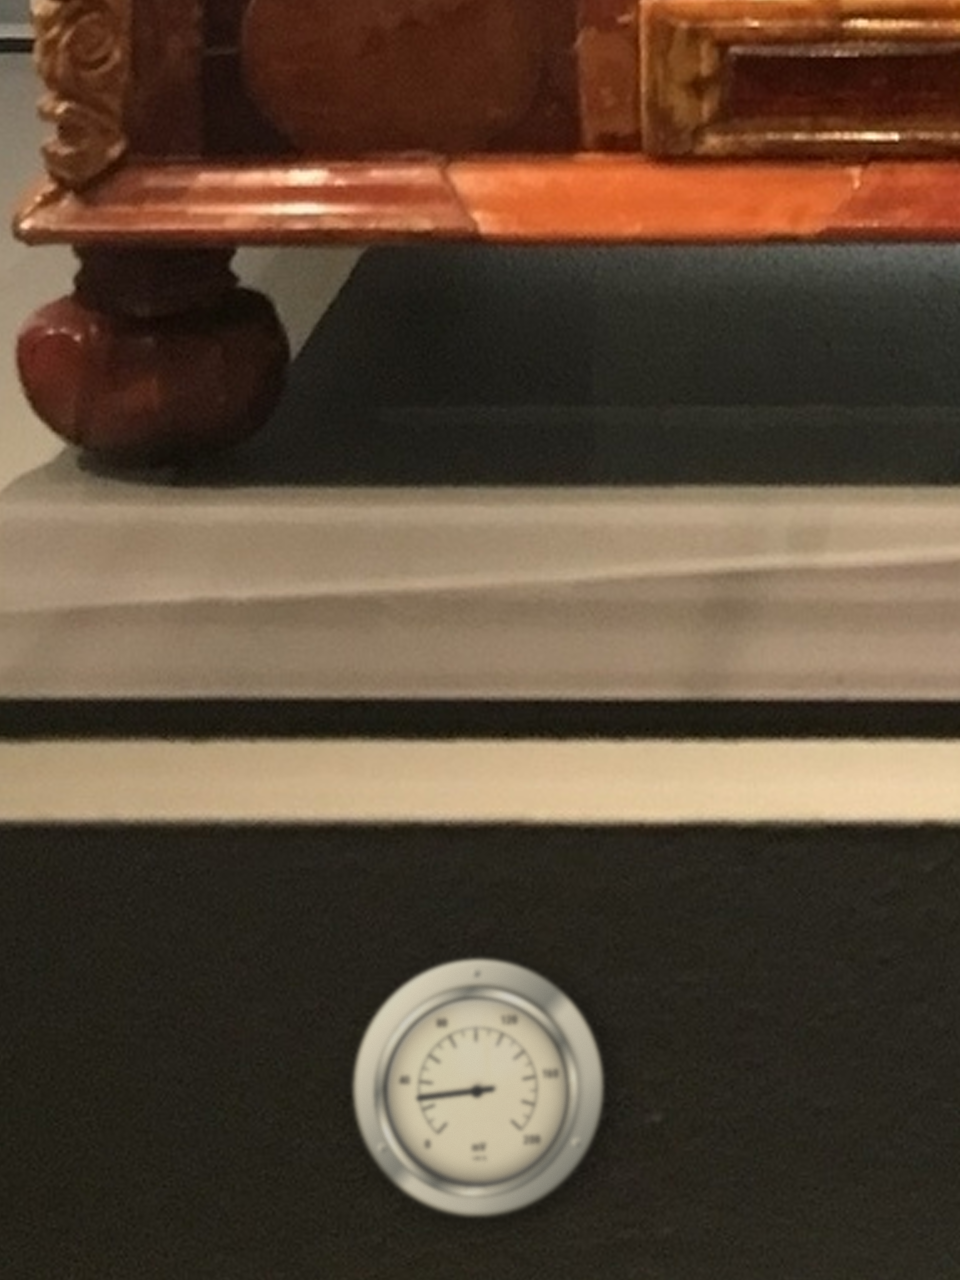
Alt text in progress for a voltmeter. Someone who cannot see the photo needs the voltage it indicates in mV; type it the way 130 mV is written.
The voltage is 30 mV
